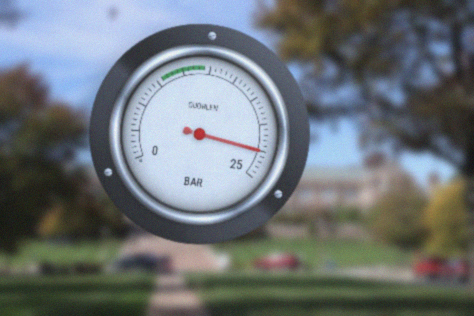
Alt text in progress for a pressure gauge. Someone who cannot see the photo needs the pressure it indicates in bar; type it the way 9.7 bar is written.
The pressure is 22.5 bar
